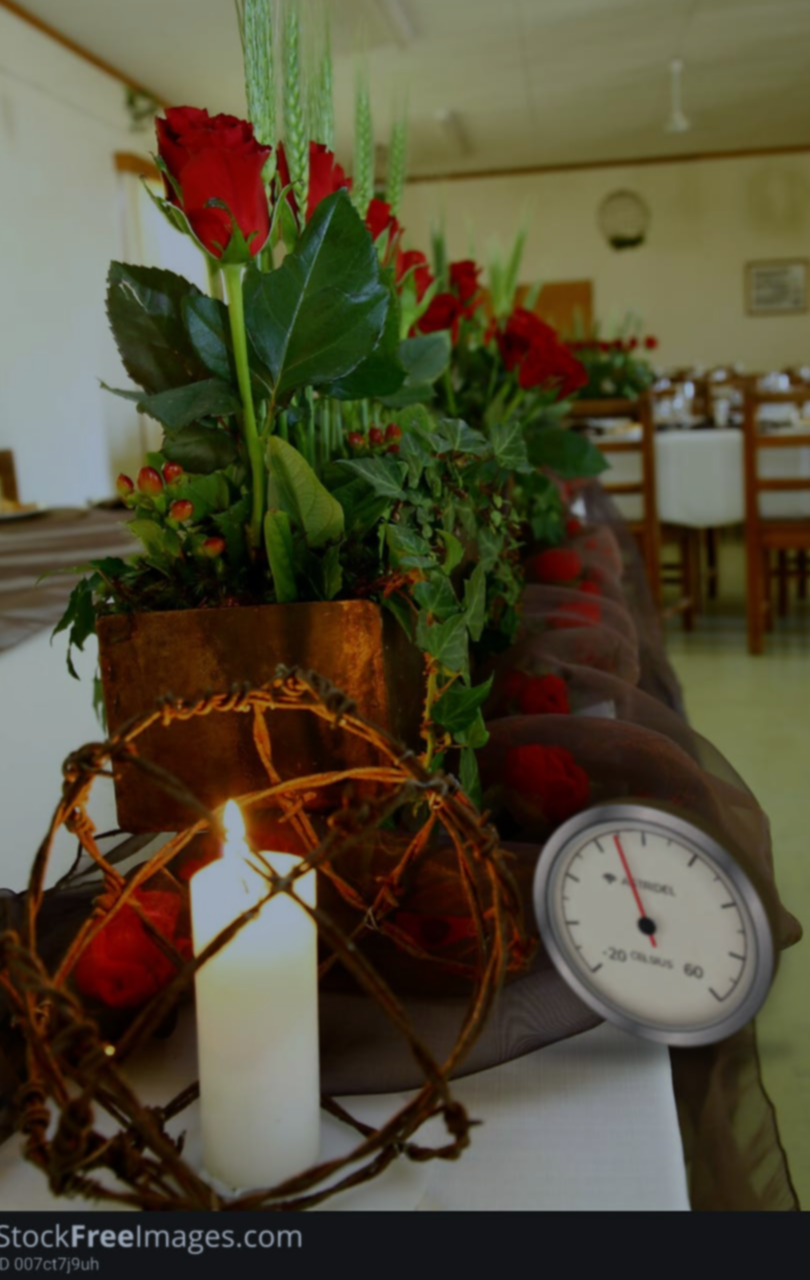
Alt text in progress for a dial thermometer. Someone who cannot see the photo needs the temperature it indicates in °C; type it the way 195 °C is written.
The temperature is 15 °C
